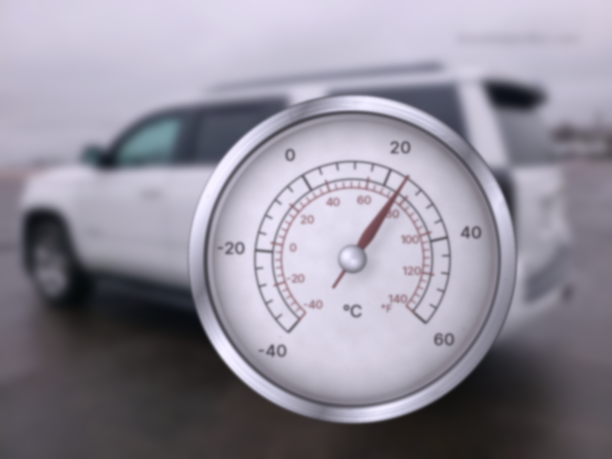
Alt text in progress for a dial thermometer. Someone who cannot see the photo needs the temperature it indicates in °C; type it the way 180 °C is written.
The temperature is 24 °C
